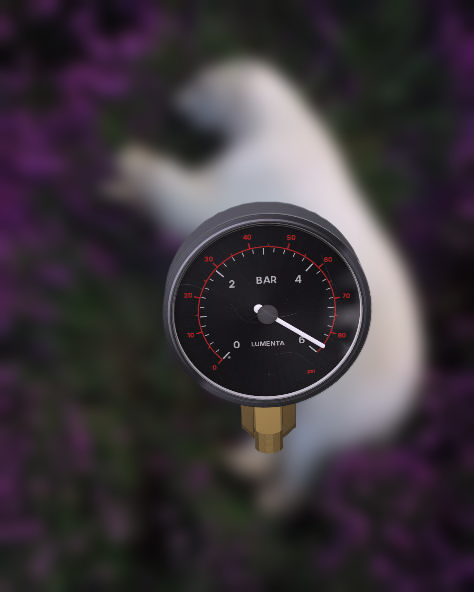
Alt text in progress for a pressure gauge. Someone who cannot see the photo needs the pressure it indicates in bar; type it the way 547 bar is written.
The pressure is 5.8 bar
